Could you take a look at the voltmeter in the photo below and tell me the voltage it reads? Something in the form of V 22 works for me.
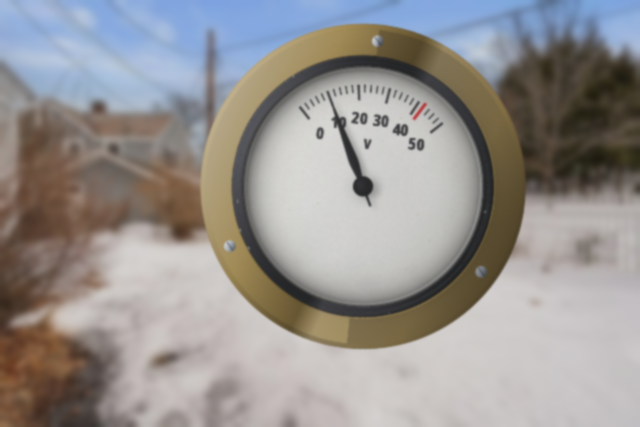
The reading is V 10
